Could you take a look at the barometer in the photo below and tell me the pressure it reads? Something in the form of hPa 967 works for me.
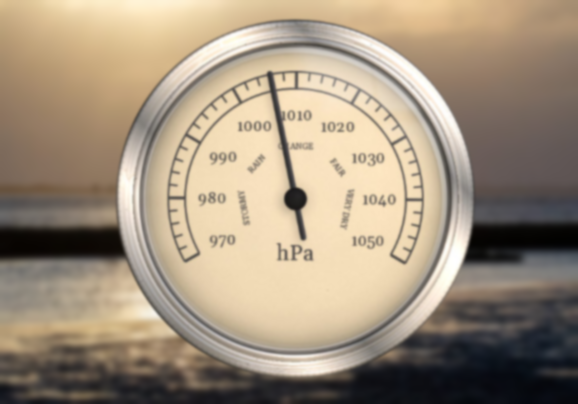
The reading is hPa 1006
